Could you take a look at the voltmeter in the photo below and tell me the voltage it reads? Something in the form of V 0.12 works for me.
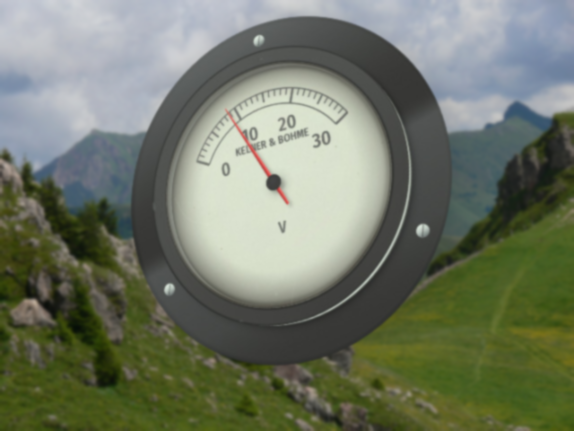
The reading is V 9
